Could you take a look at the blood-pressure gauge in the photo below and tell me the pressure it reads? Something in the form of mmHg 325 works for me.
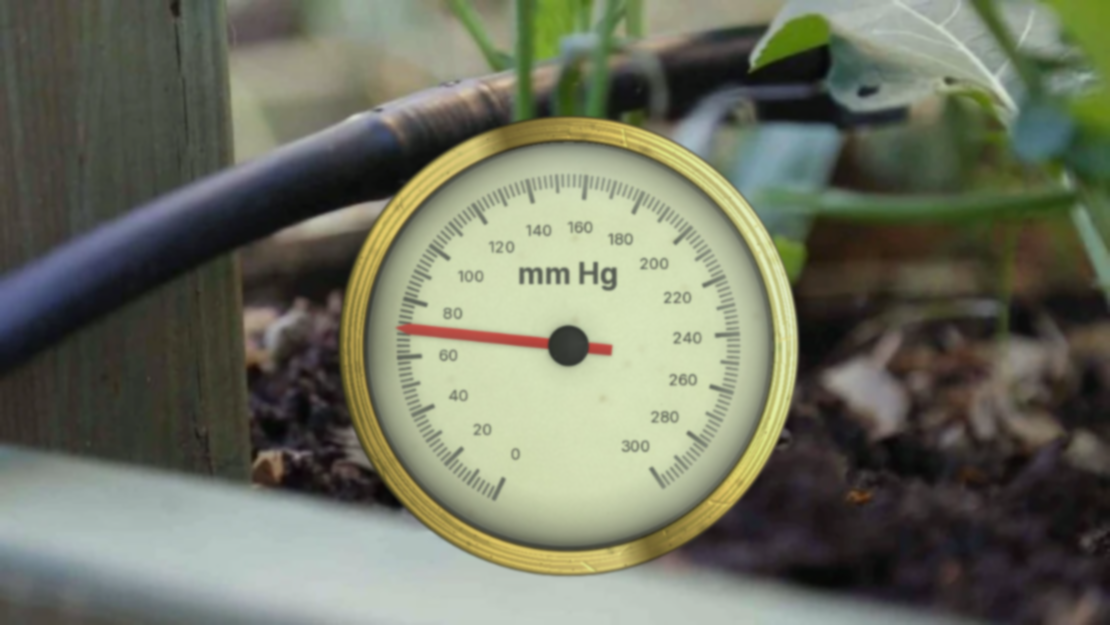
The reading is mmHg 70
